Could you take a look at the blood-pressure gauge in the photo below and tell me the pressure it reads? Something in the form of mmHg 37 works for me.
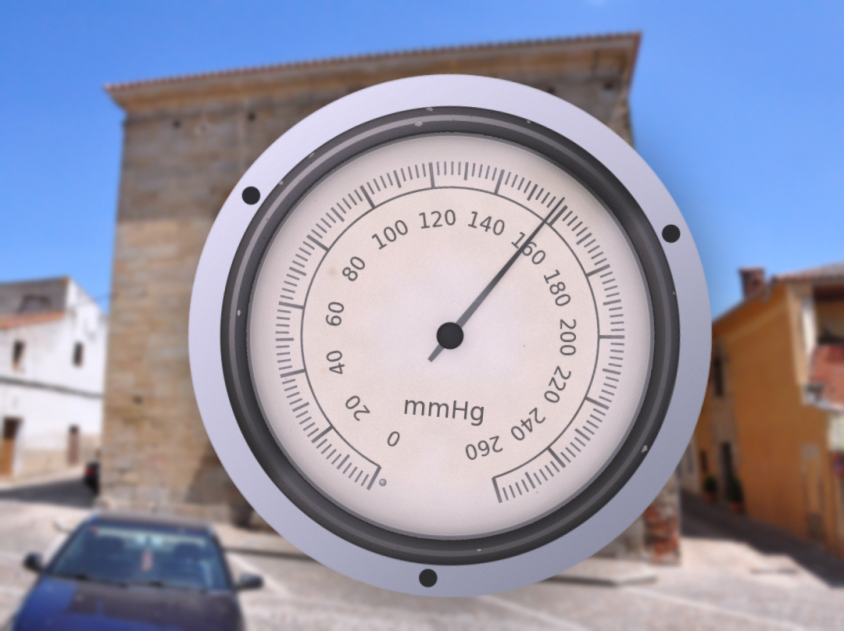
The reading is mmHg 158
